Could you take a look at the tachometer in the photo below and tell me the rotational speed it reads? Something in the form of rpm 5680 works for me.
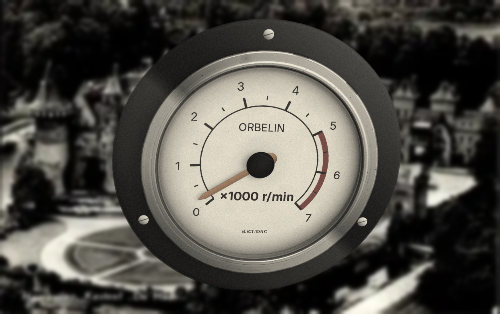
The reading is rpm 250
